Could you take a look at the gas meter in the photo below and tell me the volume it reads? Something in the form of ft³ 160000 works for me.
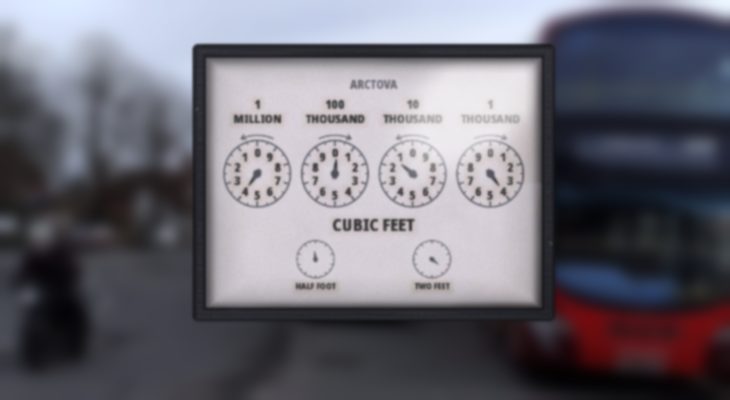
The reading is ft³ 401400
